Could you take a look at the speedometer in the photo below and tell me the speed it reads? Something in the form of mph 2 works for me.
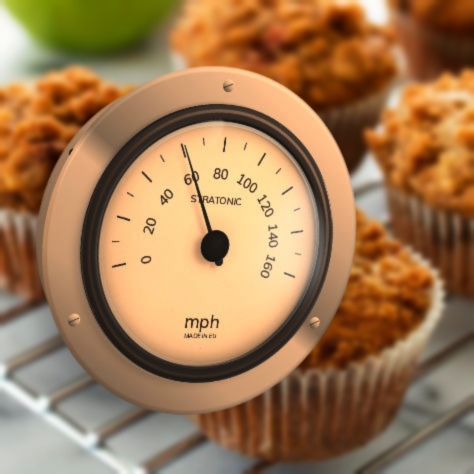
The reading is mph 60
